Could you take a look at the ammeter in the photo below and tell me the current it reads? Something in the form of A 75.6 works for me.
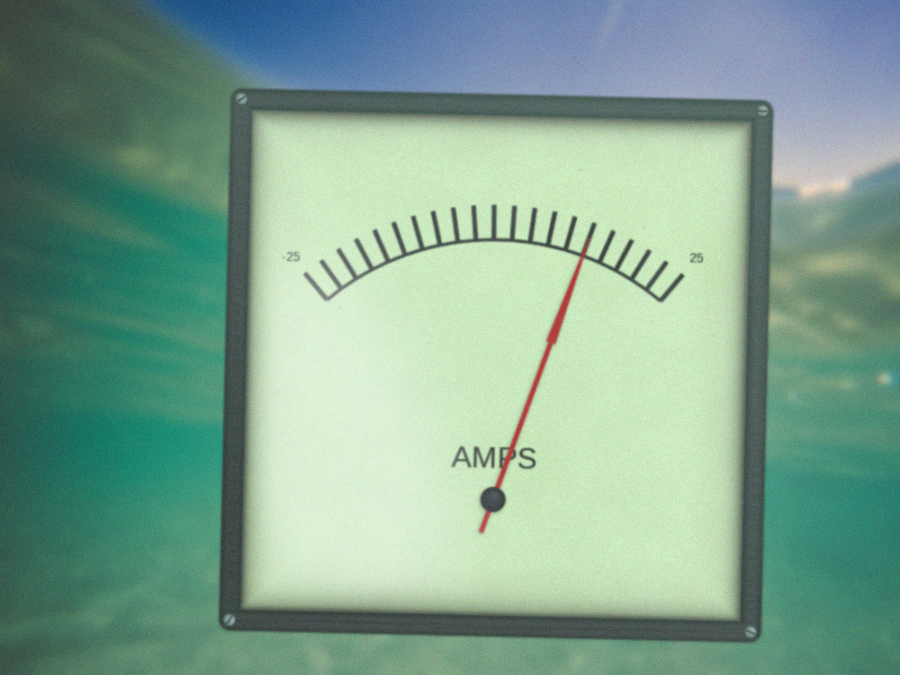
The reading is A 12.5
